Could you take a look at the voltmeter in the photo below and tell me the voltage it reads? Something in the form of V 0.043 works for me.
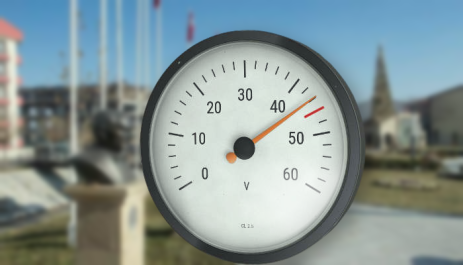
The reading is V 44
